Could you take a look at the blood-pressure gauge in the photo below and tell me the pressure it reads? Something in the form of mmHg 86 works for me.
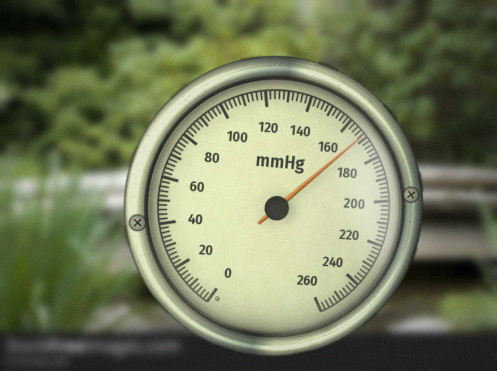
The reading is mmHg 168
